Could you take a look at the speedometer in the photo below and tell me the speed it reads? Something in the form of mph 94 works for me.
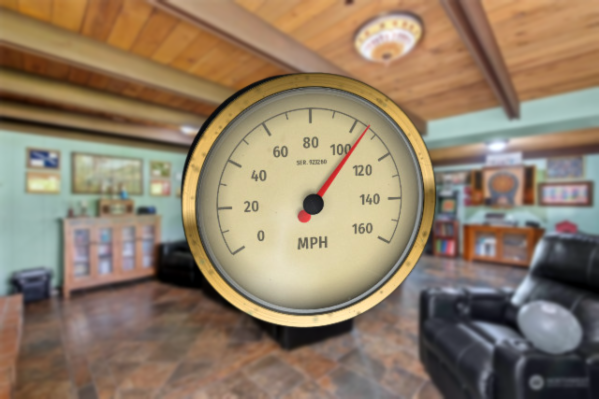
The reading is mph 105
